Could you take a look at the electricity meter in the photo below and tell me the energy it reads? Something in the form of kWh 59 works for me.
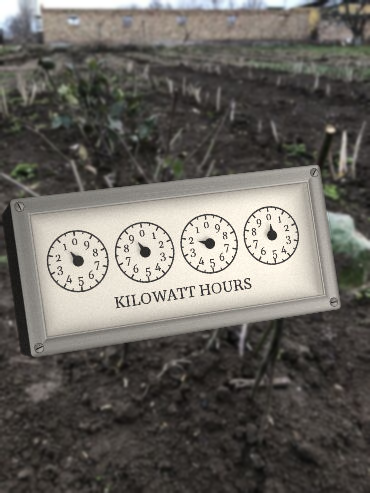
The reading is kWh 920
